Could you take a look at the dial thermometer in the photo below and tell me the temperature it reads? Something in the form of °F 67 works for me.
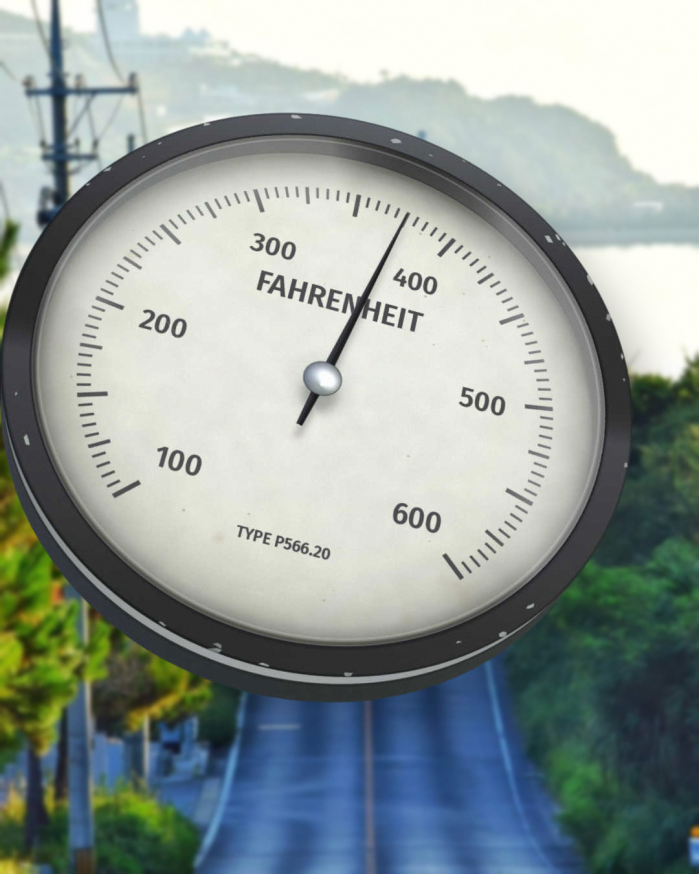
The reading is °F 375
